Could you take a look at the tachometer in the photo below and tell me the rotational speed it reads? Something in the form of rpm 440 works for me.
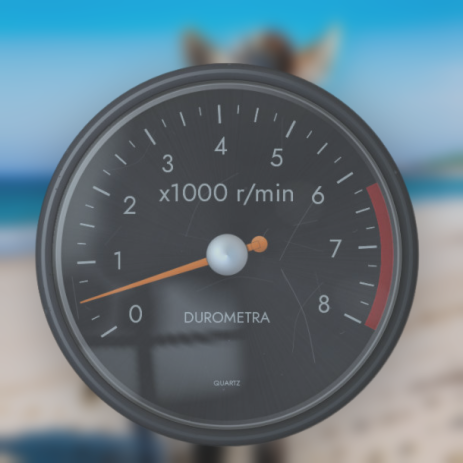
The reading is rpm 500
